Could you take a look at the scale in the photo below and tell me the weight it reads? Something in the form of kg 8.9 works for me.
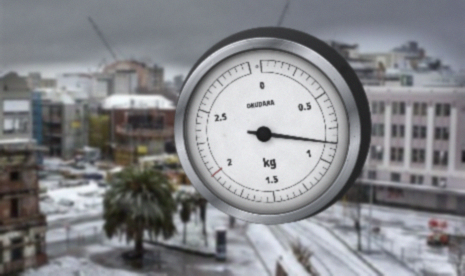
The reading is kg 0.85
